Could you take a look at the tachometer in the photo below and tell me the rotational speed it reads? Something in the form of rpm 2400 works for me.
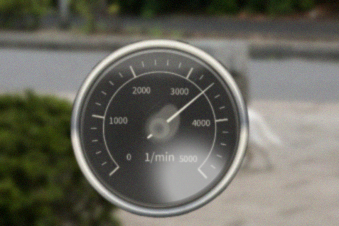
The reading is rpm 3400
